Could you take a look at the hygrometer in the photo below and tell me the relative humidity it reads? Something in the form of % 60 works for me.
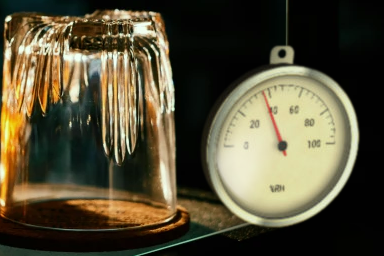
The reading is % 36
